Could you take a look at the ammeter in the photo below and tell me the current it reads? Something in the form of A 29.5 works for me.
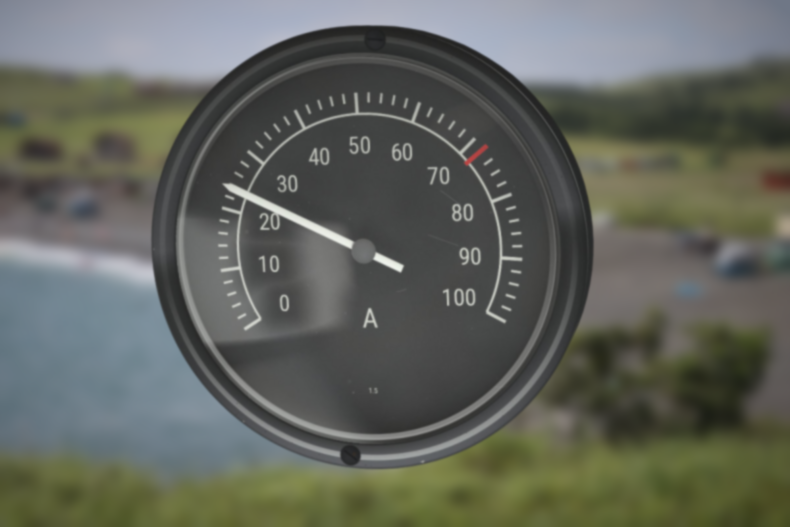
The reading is A 24
